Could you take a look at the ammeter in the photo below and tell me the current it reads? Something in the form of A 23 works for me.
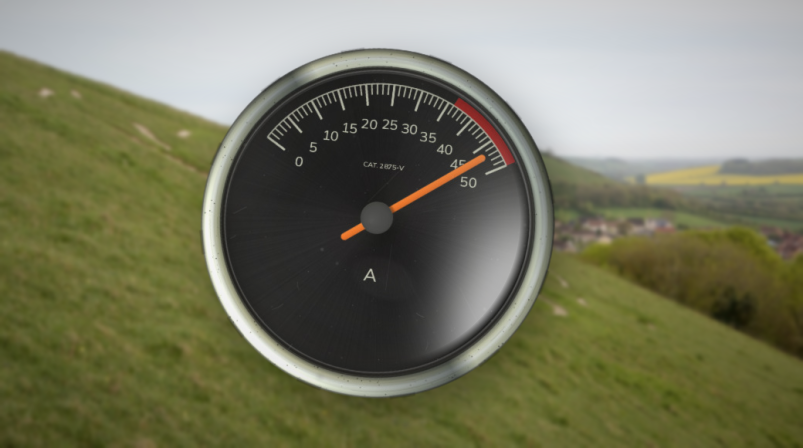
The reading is A 47
